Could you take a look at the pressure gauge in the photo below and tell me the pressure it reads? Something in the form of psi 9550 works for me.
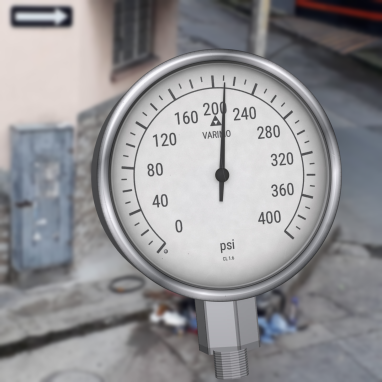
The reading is psi 210
